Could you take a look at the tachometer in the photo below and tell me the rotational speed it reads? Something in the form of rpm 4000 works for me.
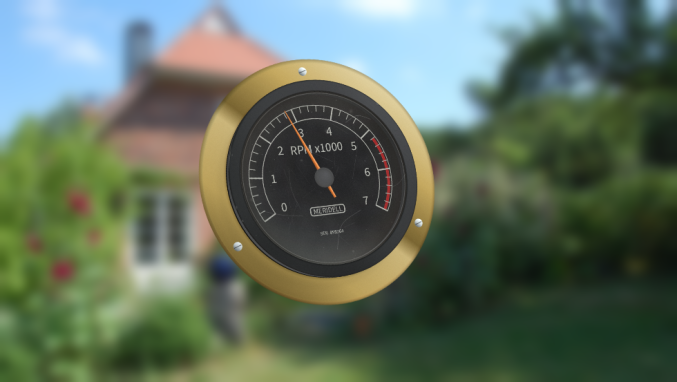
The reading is rpm 2800
